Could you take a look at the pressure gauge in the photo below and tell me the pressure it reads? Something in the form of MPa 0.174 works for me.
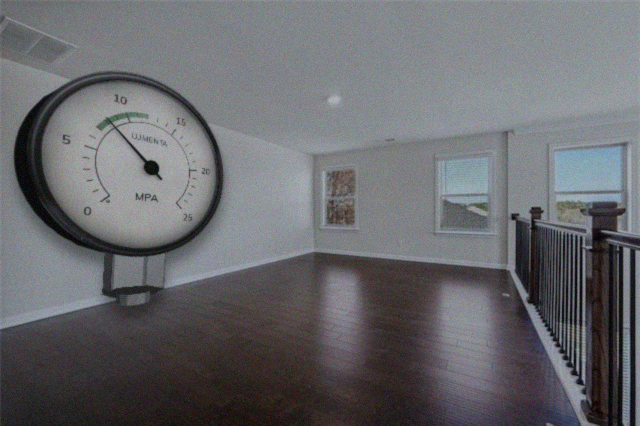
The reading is MPa 8
